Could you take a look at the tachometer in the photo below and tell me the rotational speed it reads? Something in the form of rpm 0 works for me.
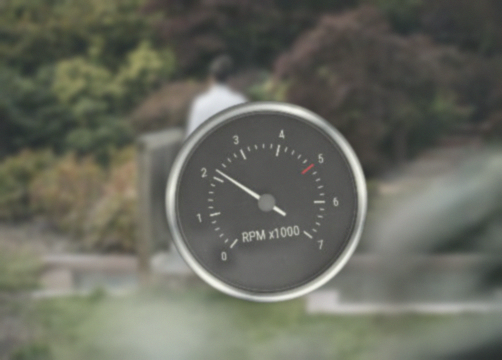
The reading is rpm 2200
